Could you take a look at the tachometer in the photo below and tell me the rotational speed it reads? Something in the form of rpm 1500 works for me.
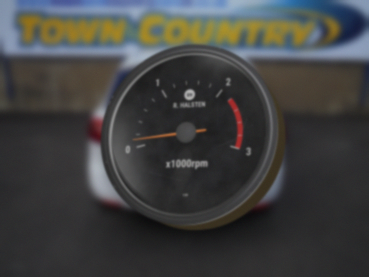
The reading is rpm 100
